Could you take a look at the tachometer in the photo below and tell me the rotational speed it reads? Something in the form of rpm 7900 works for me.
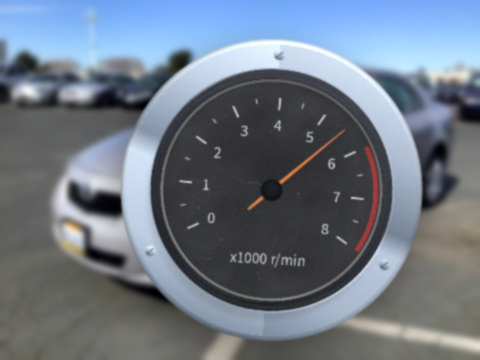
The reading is rpm 5500
